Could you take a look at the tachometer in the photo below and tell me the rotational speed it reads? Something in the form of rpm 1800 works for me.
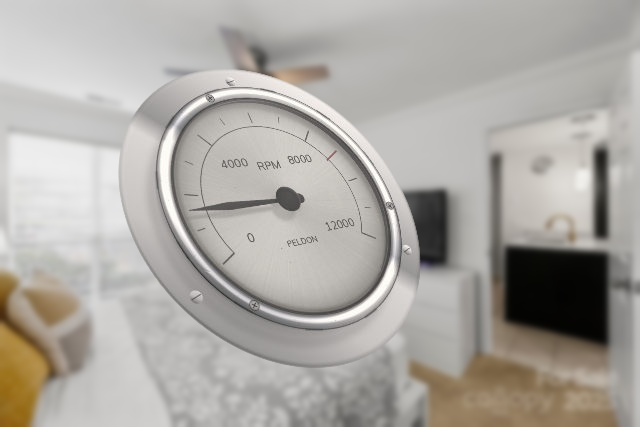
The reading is rpm 1500
